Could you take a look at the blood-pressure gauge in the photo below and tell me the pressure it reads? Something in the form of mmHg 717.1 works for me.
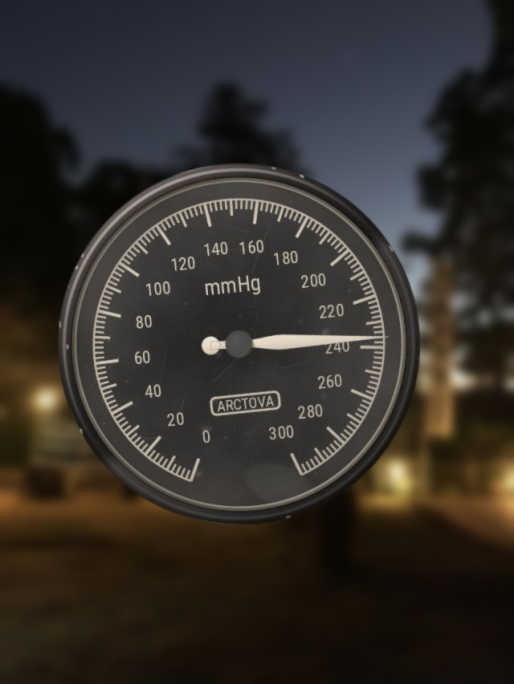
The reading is mmHg 236
